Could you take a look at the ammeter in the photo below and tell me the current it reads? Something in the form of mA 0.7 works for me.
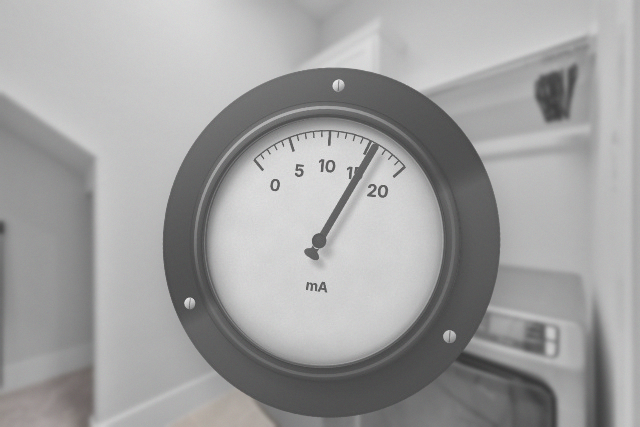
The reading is mA 16
